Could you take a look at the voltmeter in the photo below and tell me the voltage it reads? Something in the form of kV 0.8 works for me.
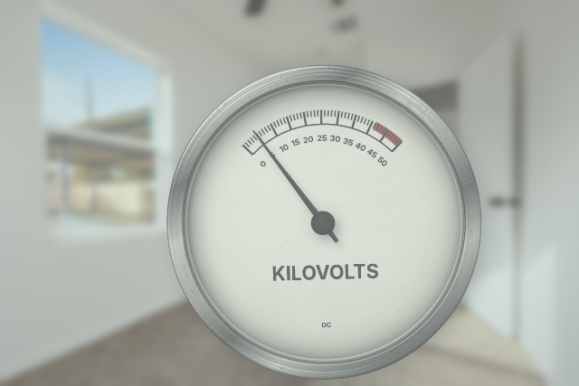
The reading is kV 5
